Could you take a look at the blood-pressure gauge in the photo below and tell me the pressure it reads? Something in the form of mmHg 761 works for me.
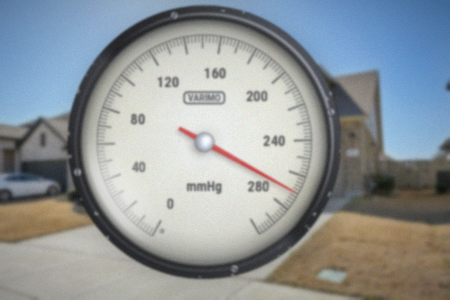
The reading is mmHg 270
